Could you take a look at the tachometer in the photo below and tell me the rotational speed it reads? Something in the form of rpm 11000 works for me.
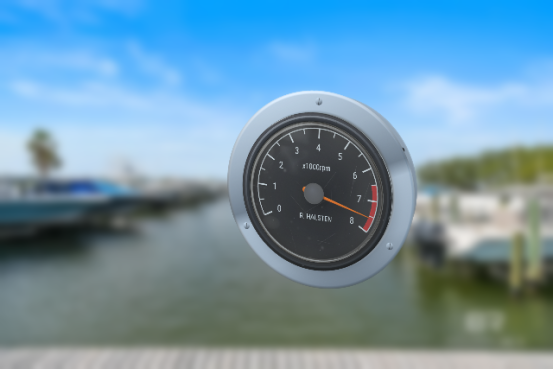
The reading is rpm 7500
